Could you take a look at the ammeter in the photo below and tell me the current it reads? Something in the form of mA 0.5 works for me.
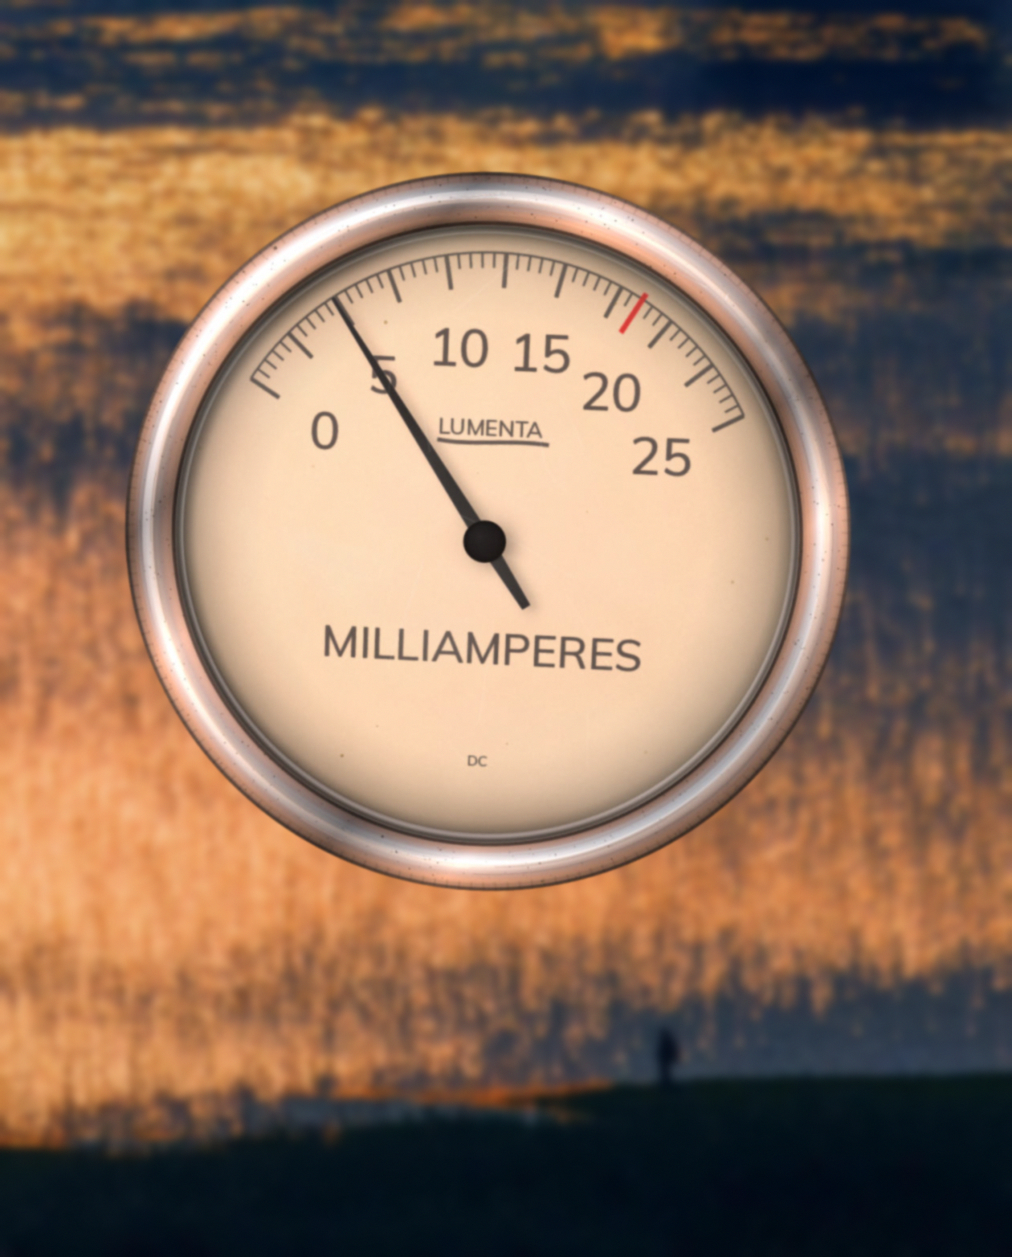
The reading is mA 5
